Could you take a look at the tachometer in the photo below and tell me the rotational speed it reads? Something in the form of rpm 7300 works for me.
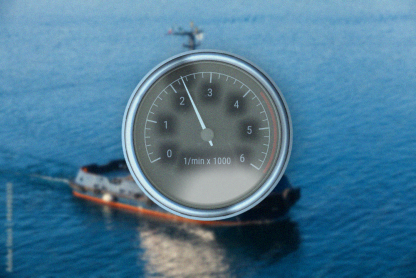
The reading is rpm 2300
